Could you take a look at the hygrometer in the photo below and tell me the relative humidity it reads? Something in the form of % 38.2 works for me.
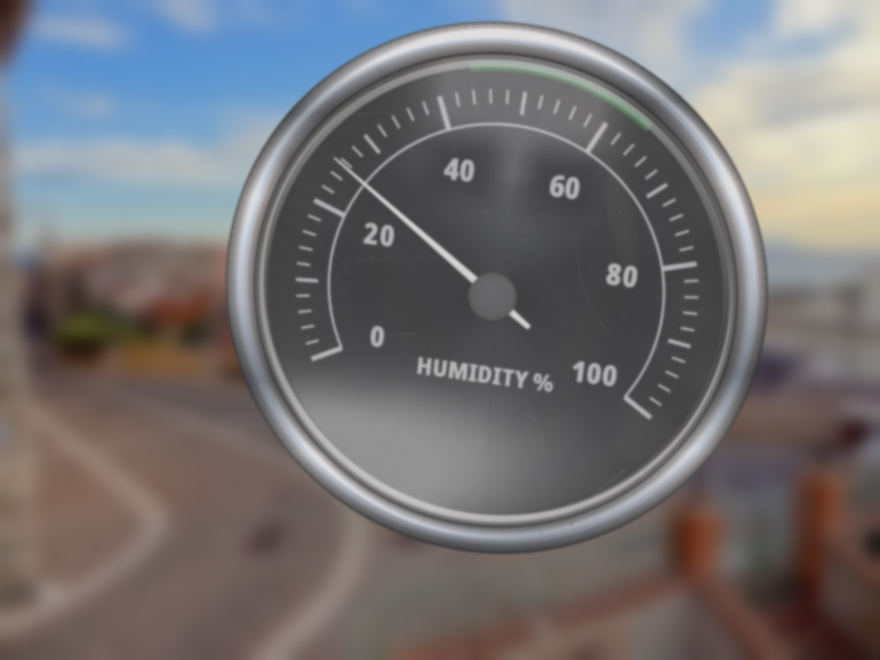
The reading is % 26
